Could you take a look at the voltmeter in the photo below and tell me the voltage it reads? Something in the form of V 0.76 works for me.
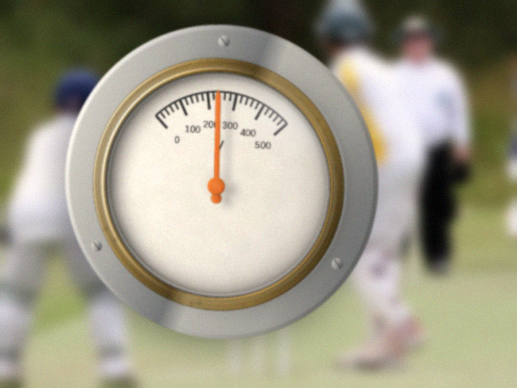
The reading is V 240
